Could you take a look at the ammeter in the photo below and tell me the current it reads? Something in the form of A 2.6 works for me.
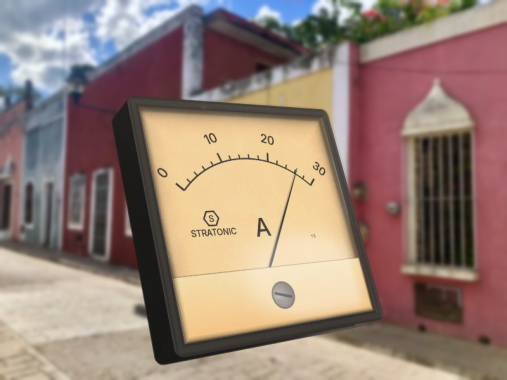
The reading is A 26
